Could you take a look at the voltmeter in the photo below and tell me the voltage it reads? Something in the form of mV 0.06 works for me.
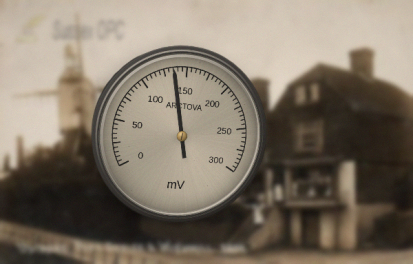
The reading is mV 135
